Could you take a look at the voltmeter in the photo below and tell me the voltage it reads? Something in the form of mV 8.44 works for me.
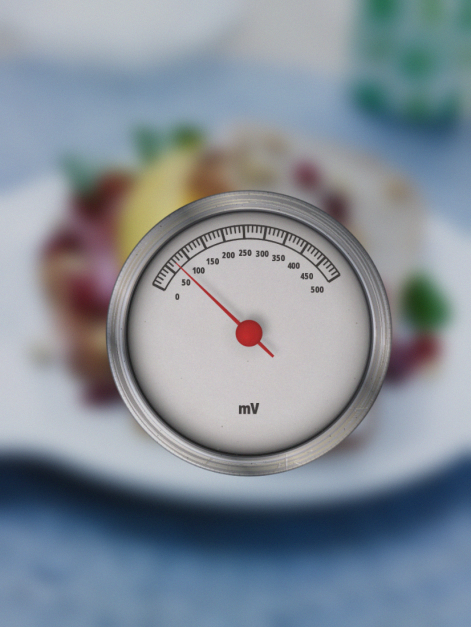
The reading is mV 70
